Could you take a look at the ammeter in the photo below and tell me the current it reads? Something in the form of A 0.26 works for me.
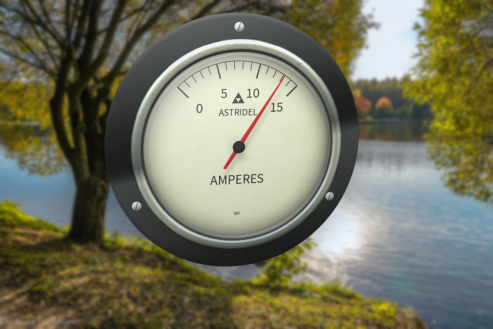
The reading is A 13
